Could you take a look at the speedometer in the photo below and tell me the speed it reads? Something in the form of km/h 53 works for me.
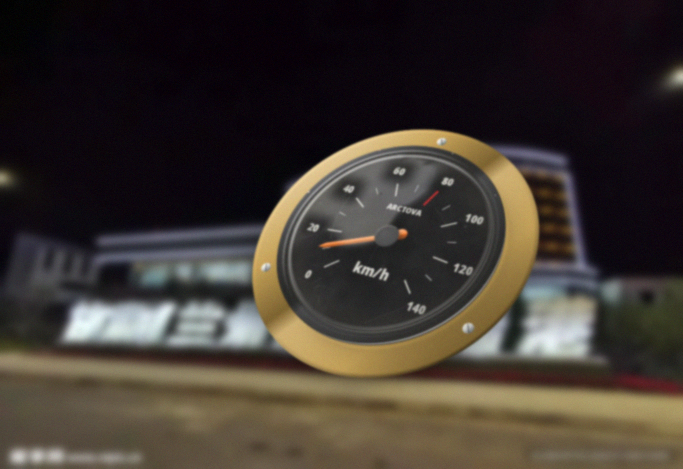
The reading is km/h 10
